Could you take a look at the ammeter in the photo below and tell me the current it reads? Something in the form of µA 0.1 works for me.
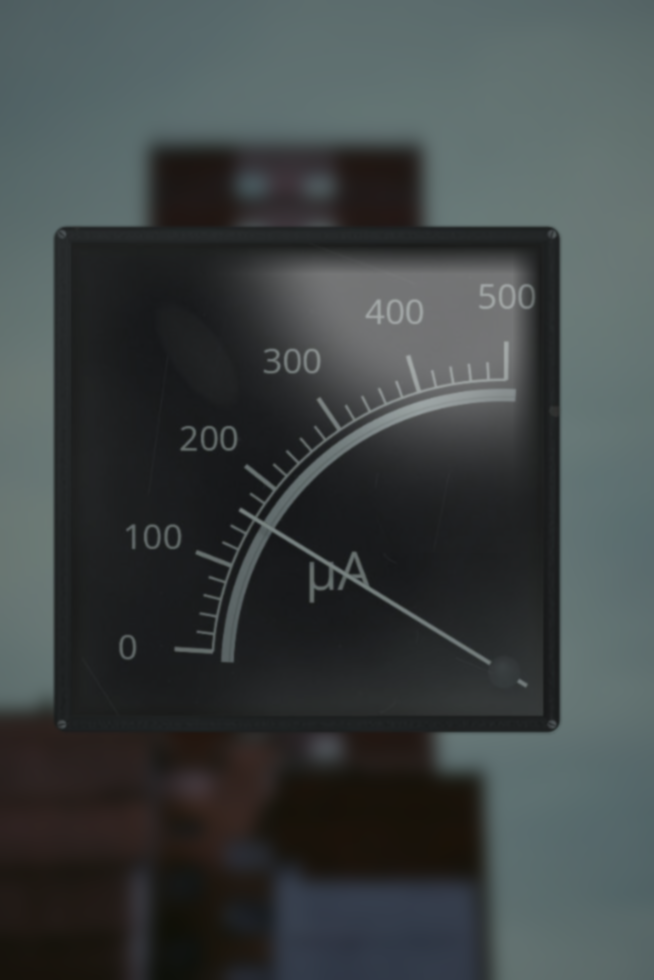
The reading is µA 160
